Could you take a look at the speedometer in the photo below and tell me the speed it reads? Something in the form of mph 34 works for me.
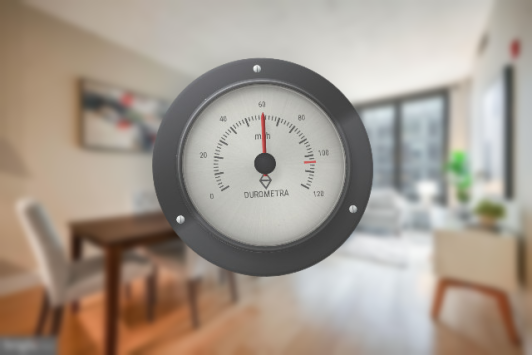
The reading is mph 60
